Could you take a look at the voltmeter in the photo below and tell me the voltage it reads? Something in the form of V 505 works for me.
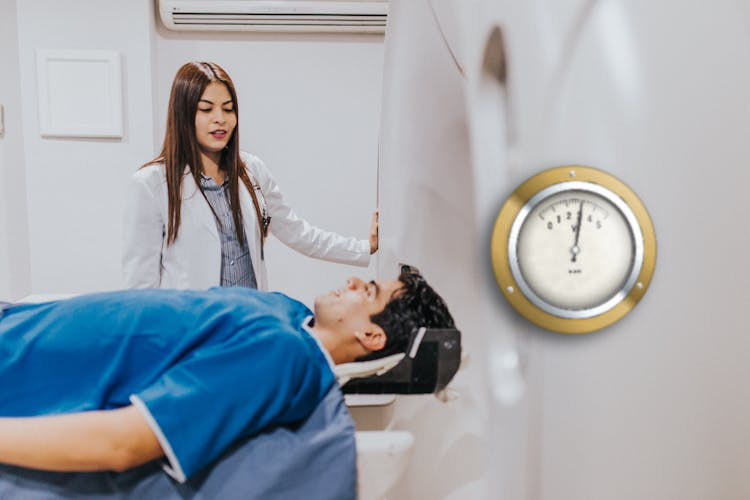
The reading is V 3
